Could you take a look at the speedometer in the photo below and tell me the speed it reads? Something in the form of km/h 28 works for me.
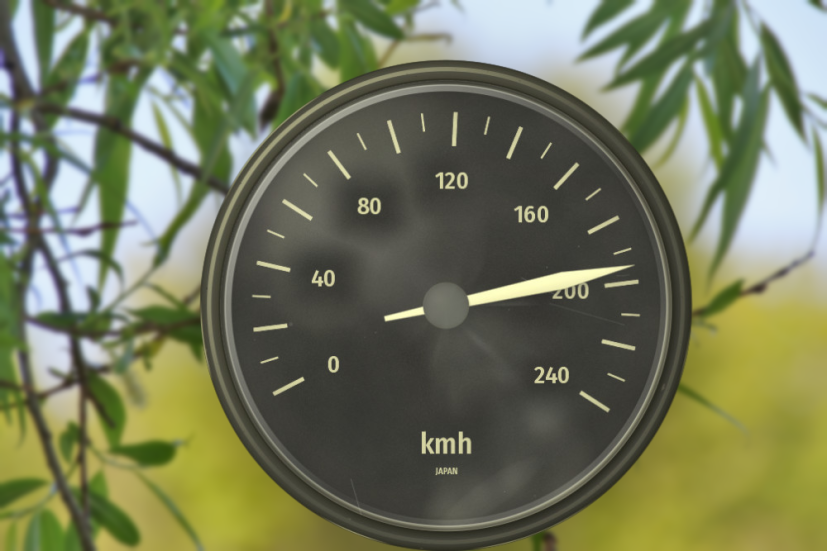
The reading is km/h 195
